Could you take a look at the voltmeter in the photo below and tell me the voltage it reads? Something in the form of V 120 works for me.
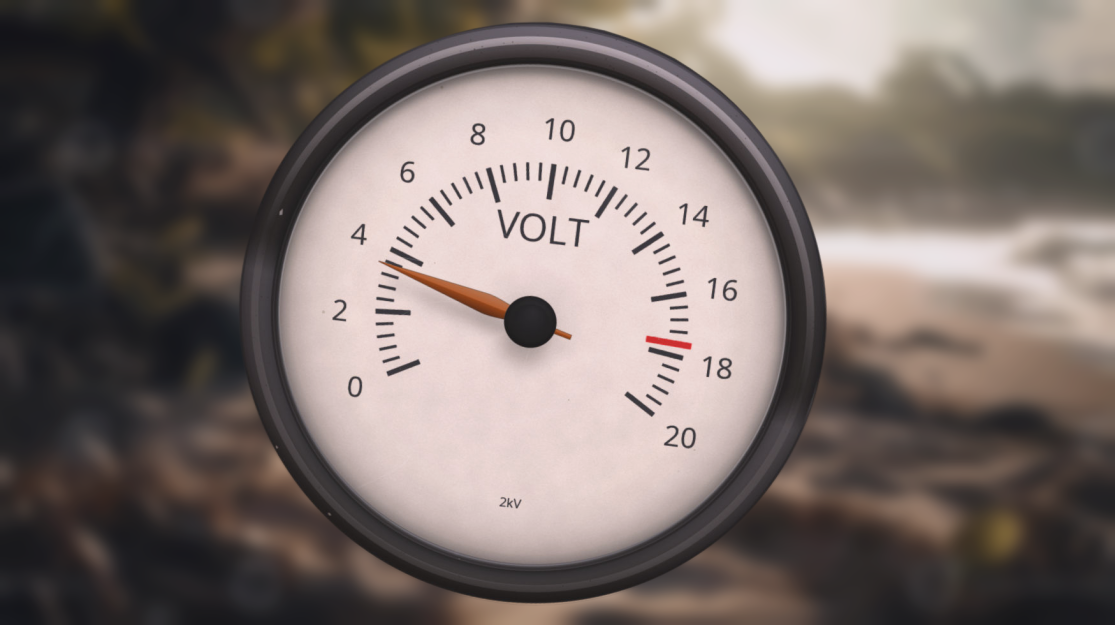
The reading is V 3.6
